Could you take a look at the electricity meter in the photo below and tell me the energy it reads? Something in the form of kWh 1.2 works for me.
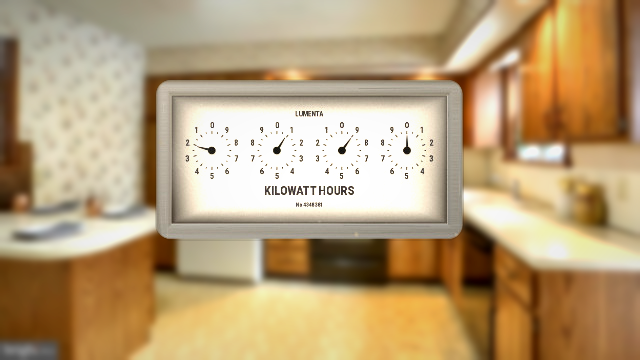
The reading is kWh 2090
